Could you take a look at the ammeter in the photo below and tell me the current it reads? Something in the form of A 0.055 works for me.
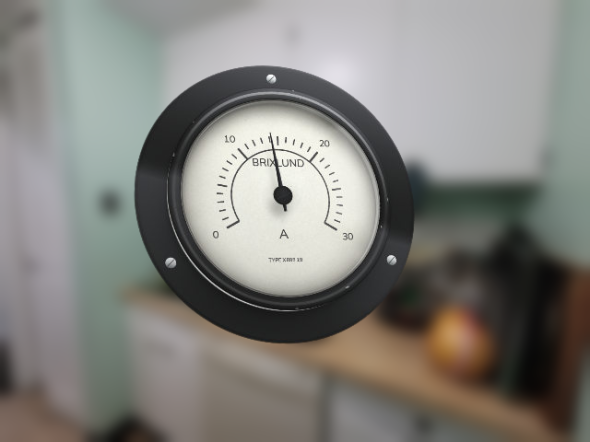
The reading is A 14
